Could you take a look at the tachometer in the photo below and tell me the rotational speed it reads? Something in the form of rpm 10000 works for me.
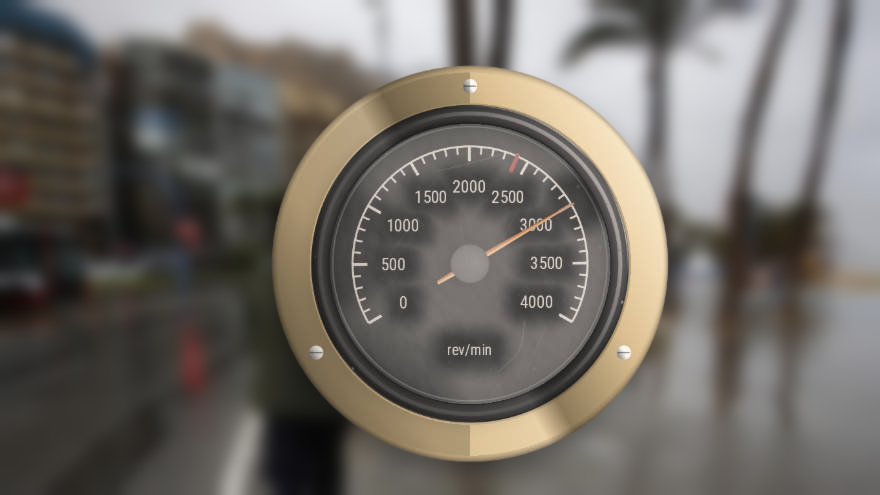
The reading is rpm 3000
